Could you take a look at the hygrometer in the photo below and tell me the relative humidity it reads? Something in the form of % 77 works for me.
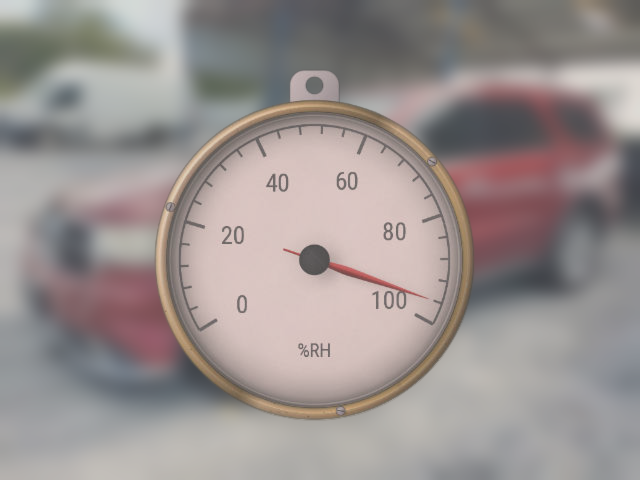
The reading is % 96
